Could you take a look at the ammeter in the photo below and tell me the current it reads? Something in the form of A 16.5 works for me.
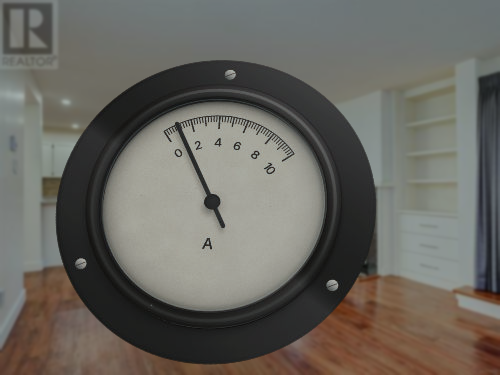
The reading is A 1
